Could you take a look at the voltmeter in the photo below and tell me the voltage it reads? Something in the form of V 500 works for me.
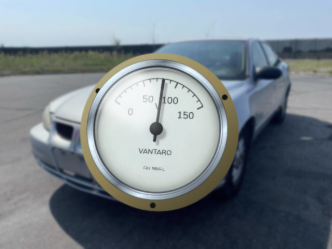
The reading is V 80
